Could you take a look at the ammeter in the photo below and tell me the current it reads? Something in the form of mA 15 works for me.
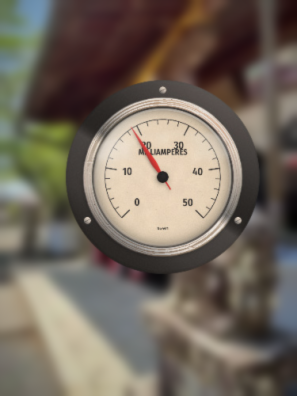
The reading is mA 19
